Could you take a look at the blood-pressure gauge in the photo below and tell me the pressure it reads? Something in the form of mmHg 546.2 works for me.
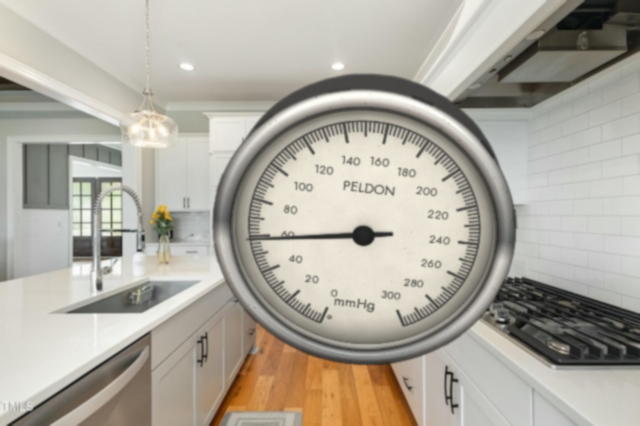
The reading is mmHg 60
